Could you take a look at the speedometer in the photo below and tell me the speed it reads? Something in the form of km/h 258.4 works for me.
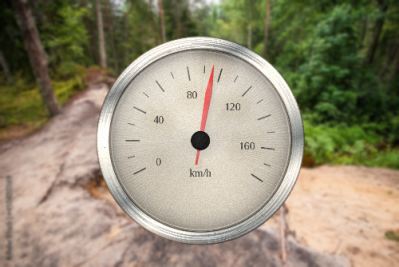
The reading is km/h 95
